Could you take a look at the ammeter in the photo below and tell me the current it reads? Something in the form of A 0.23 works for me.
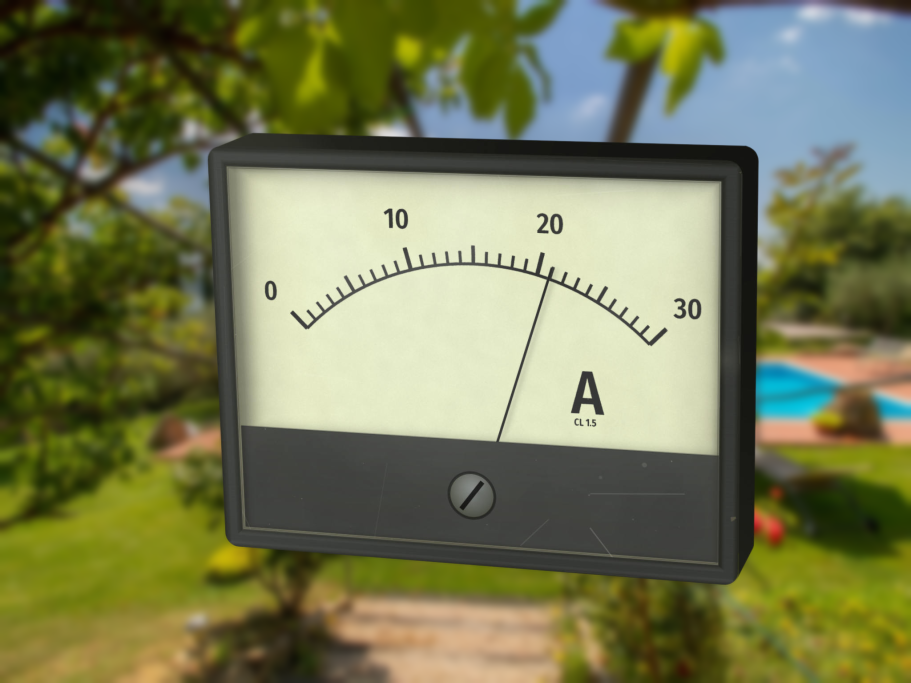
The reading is A 21
